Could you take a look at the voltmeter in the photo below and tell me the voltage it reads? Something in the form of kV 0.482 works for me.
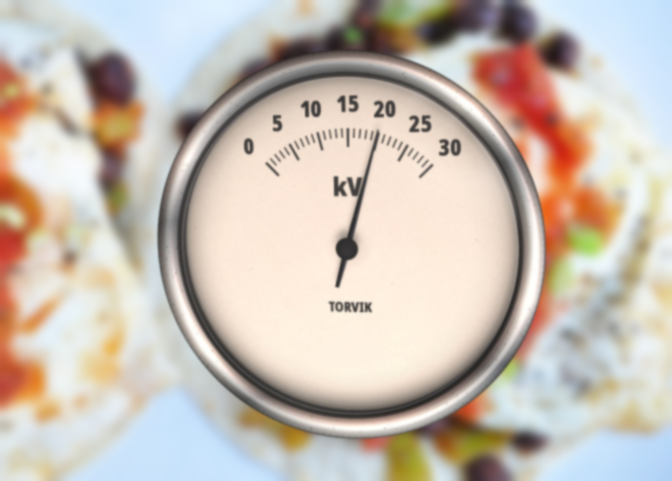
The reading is kV 20
